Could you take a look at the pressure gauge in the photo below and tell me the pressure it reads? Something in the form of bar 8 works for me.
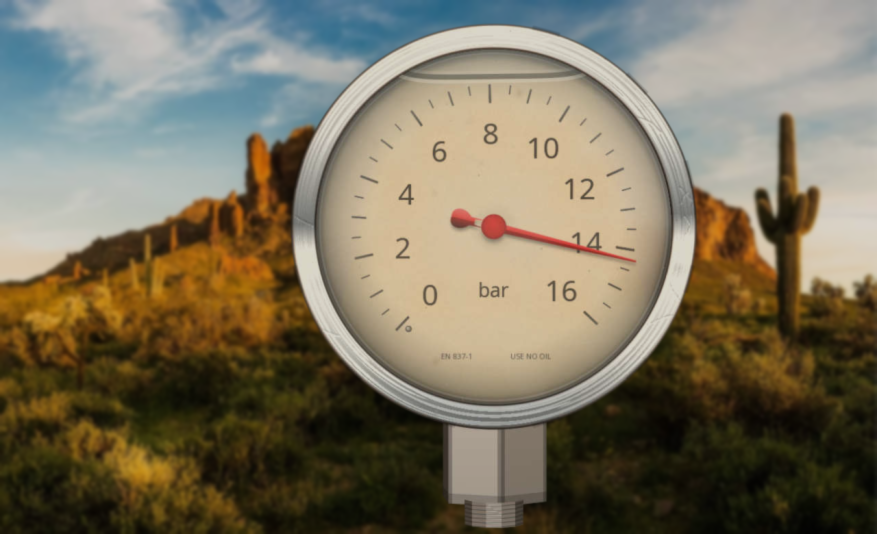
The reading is bar 14.25
